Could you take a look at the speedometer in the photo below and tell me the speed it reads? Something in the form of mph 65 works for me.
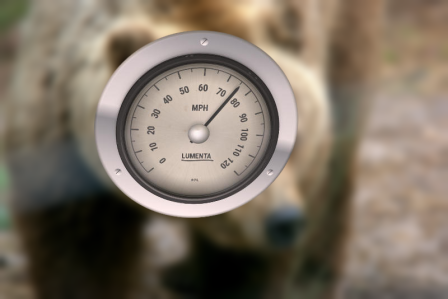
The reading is mph 75
